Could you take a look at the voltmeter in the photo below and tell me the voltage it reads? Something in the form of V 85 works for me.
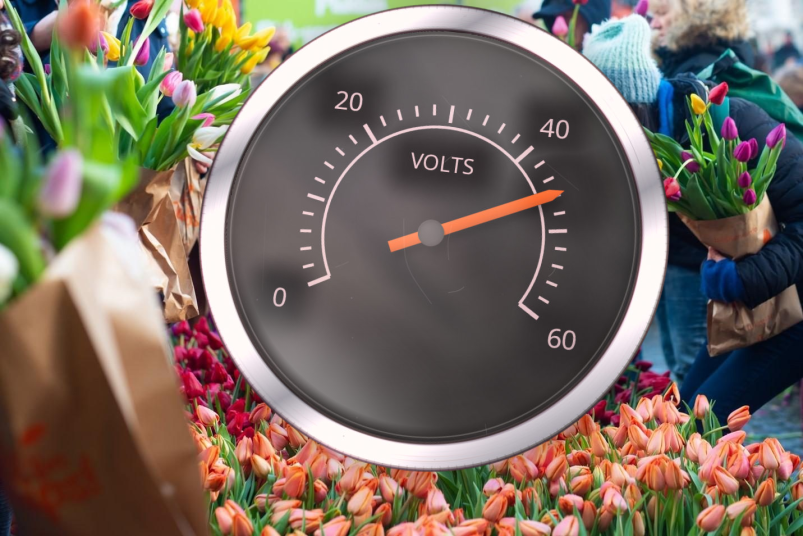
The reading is V 46
